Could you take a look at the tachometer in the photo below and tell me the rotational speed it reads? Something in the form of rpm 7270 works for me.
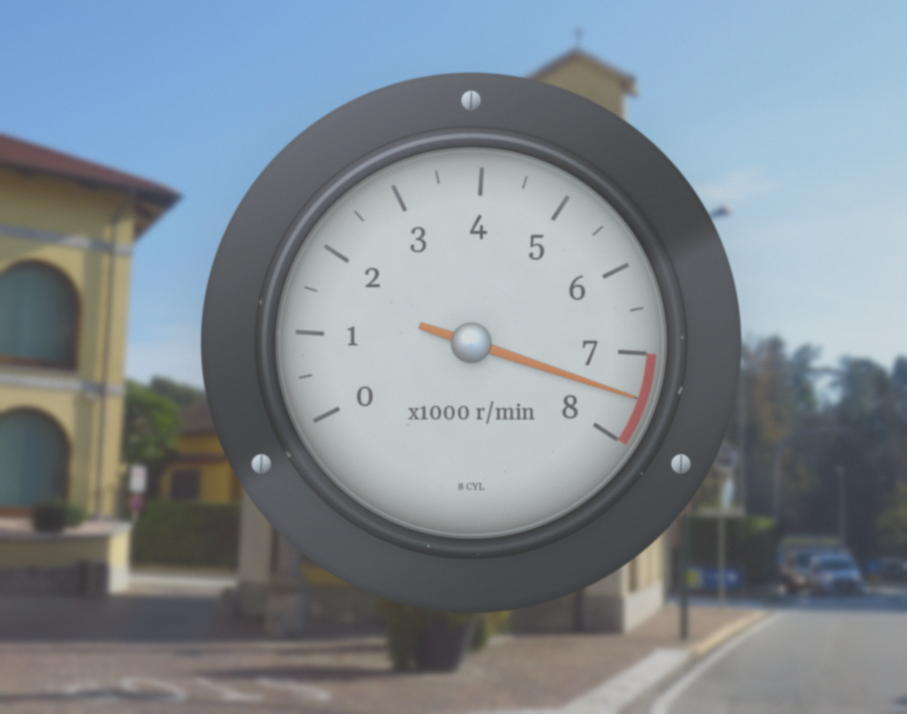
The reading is rpm 7500
